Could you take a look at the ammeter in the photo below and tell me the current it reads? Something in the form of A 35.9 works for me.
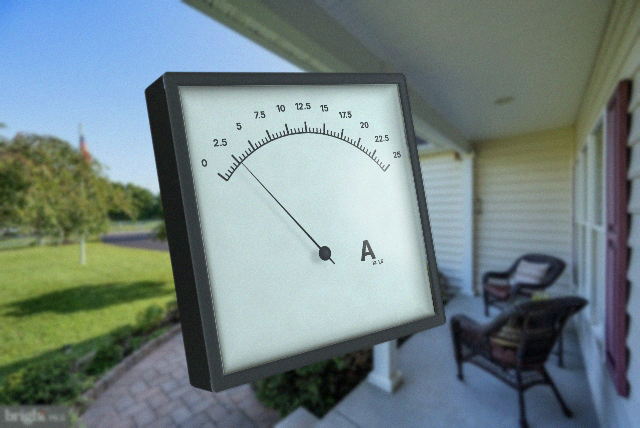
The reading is A 2.5
